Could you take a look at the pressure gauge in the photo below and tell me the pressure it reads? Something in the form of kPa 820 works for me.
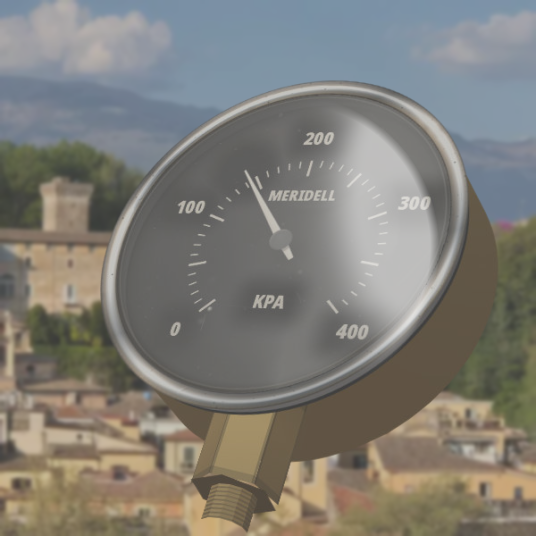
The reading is kPa 145
